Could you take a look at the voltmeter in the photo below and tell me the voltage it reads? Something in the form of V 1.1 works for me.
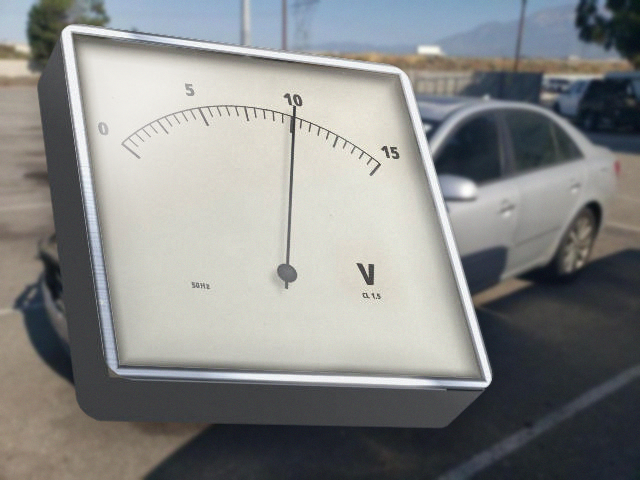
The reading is V 10
